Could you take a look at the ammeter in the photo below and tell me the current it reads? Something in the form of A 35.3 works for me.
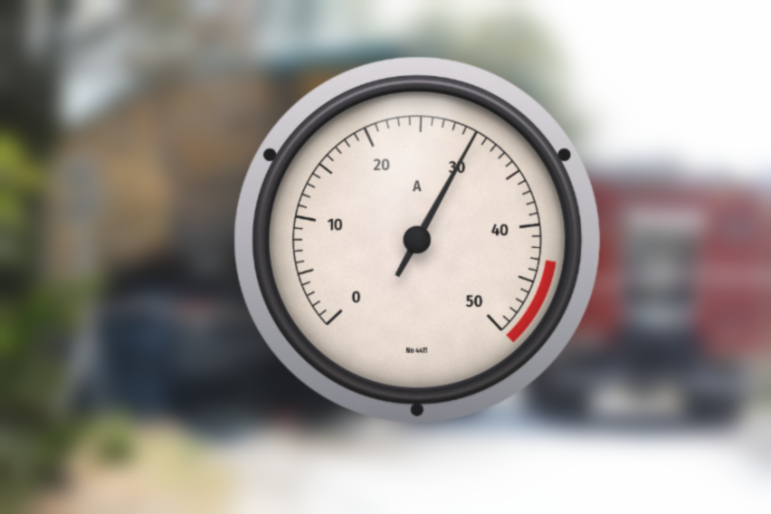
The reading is A 30
